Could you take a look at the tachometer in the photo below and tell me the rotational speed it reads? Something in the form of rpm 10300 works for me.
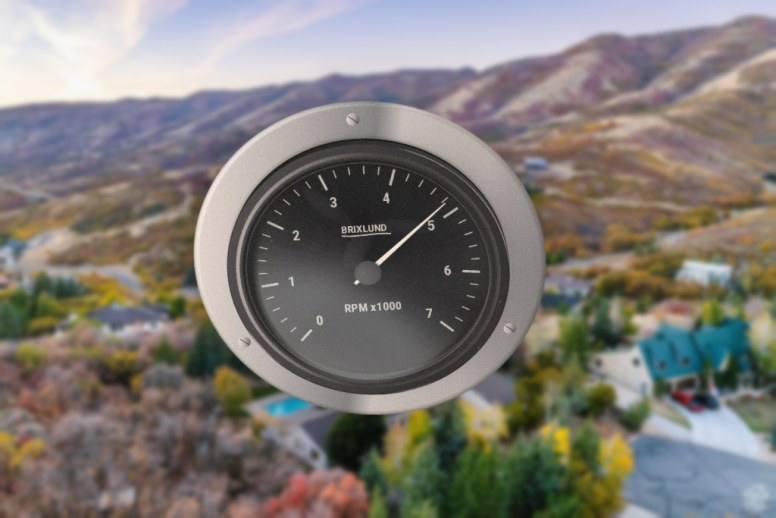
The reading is rpm 4800
